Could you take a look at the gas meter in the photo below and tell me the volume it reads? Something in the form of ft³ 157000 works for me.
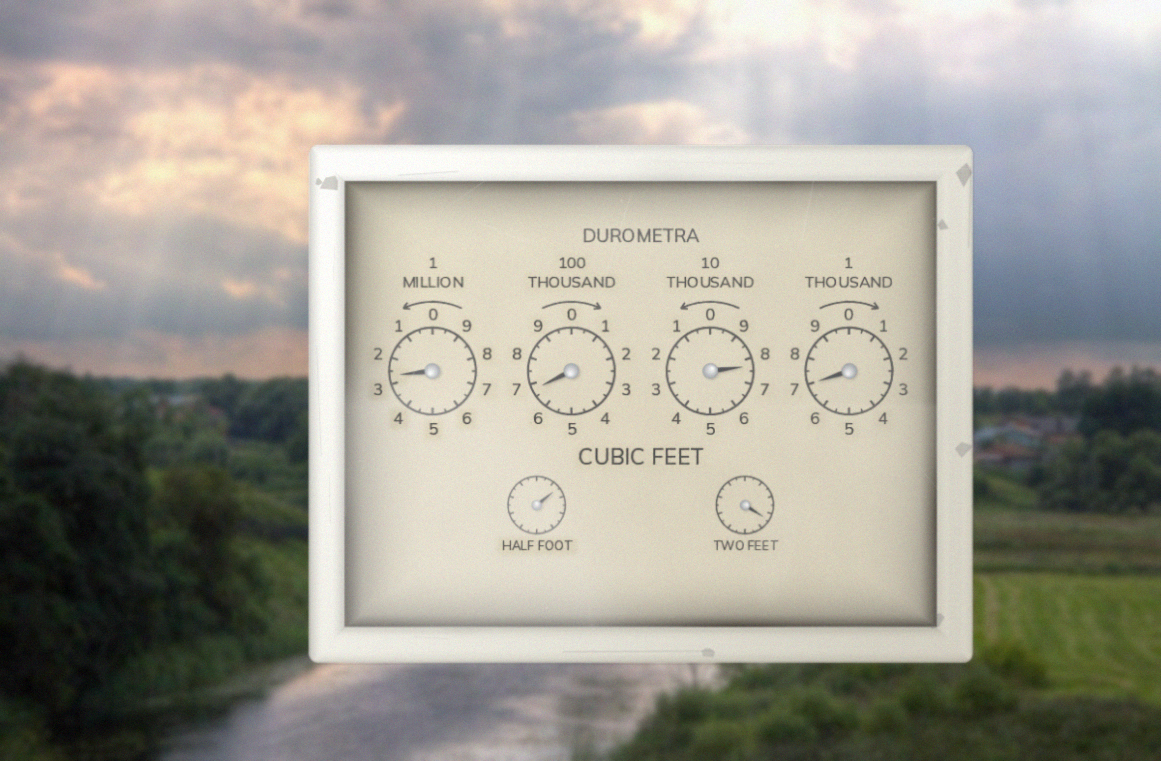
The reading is ft³ 267700
